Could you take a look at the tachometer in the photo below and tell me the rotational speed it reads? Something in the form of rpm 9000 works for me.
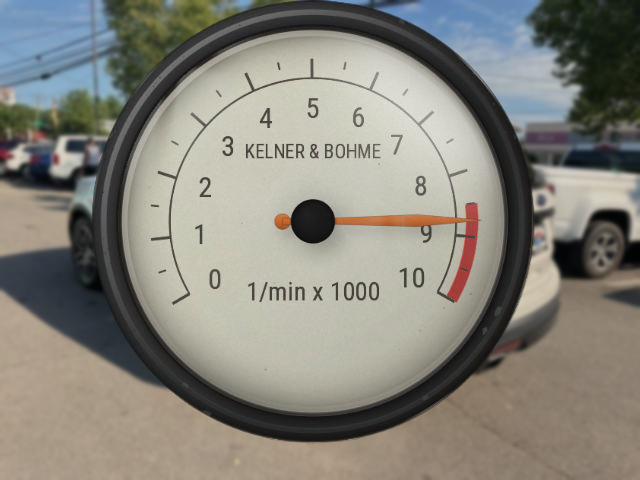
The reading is rpm 8750
